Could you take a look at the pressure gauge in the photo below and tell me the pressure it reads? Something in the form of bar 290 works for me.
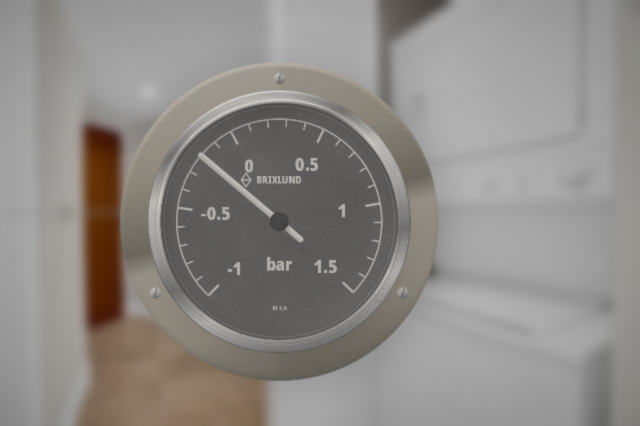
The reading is bar -0.2
